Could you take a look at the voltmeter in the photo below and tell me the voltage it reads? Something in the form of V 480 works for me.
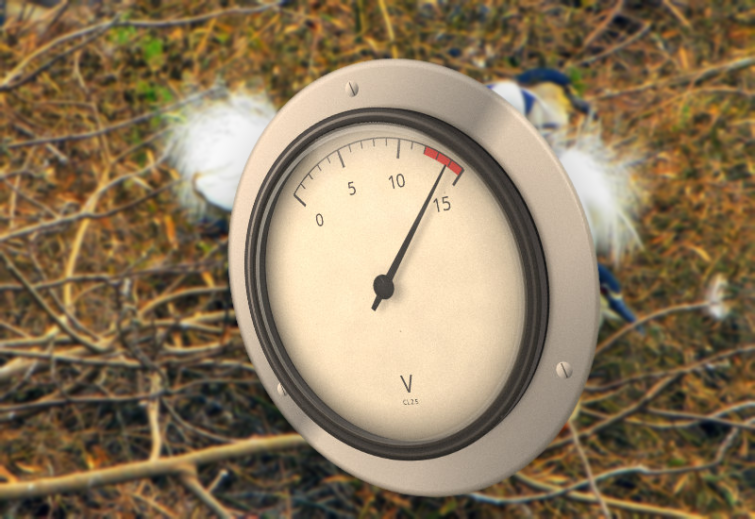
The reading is V 14
